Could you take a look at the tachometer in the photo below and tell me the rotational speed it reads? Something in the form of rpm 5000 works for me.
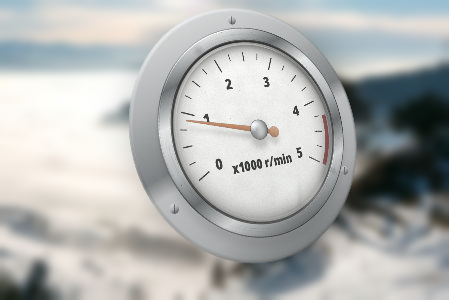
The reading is rpm 875
